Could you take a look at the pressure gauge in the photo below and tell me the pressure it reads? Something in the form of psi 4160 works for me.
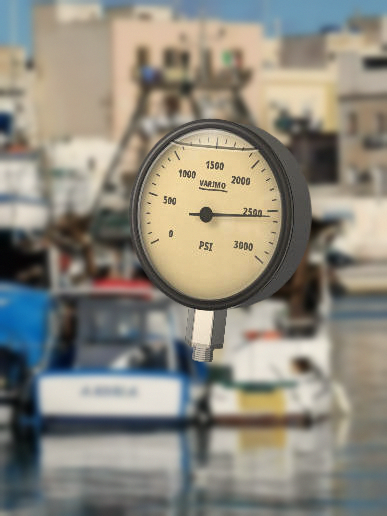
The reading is psi 2550
